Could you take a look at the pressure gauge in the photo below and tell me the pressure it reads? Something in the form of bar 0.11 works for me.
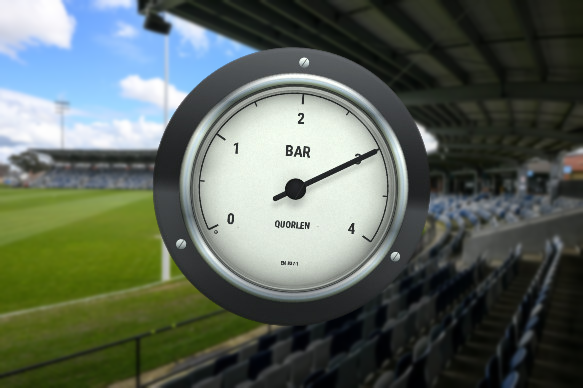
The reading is bar 3
